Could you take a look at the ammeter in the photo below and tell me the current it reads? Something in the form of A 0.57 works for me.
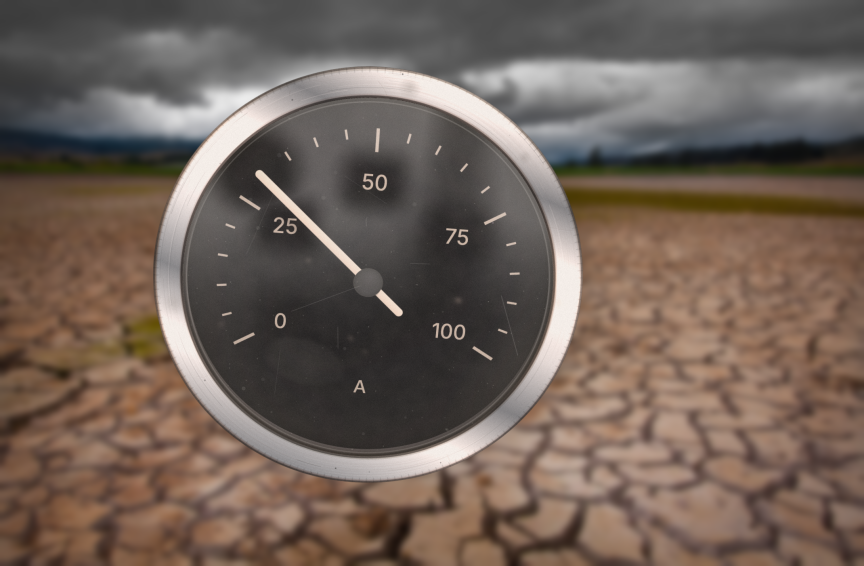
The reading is A 30
